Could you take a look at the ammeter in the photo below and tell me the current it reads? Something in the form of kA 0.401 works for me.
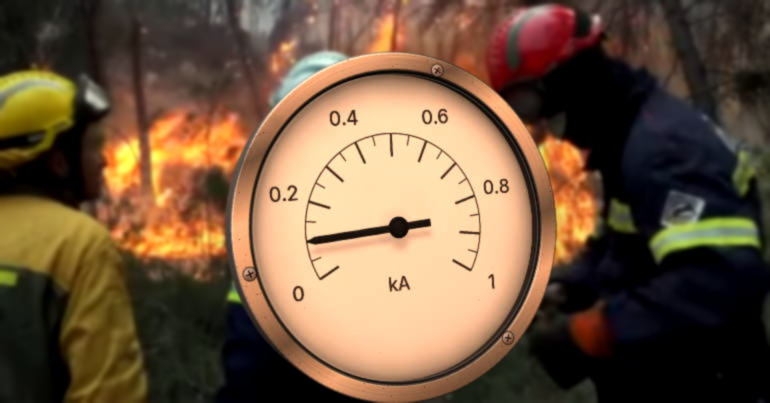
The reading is kA 0.1
